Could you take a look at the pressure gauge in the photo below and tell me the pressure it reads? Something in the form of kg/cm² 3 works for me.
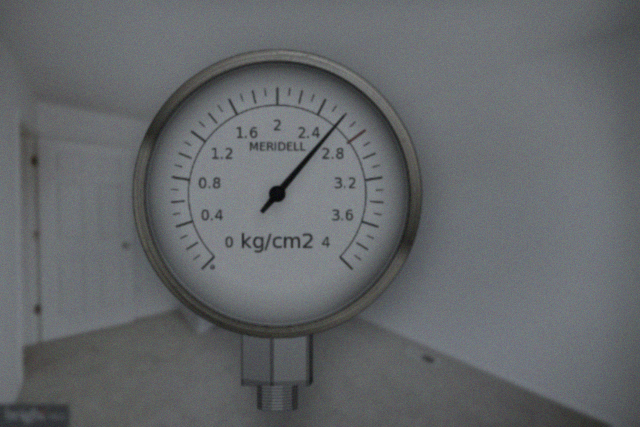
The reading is kg/cm² 2.6
